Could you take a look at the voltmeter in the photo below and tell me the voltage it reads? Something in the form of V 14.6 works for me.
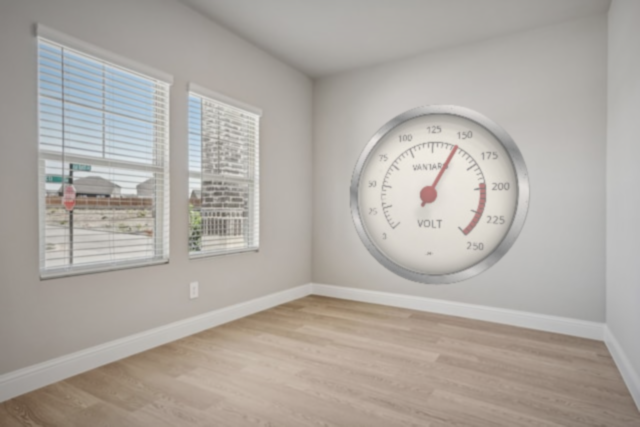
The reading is V 150
